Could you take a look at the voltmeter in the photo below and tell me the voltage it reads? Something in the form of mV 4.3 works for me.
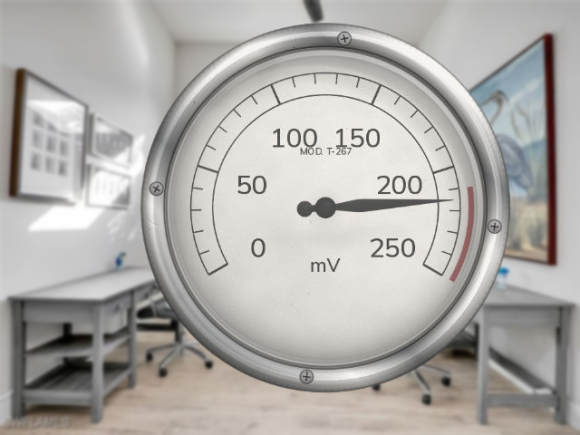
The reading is mV 215
